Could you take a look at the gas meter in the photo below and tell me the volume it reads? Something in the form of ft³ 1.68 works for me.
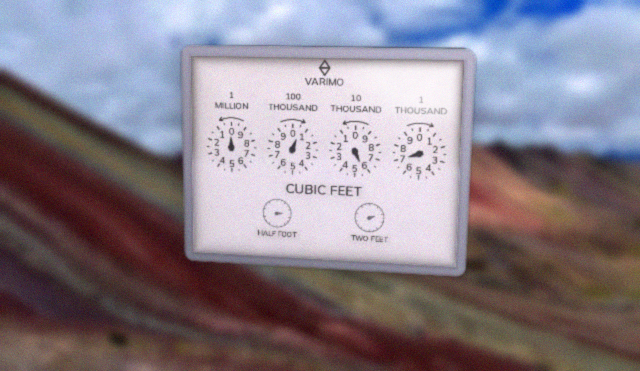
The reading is ft³ 5700
